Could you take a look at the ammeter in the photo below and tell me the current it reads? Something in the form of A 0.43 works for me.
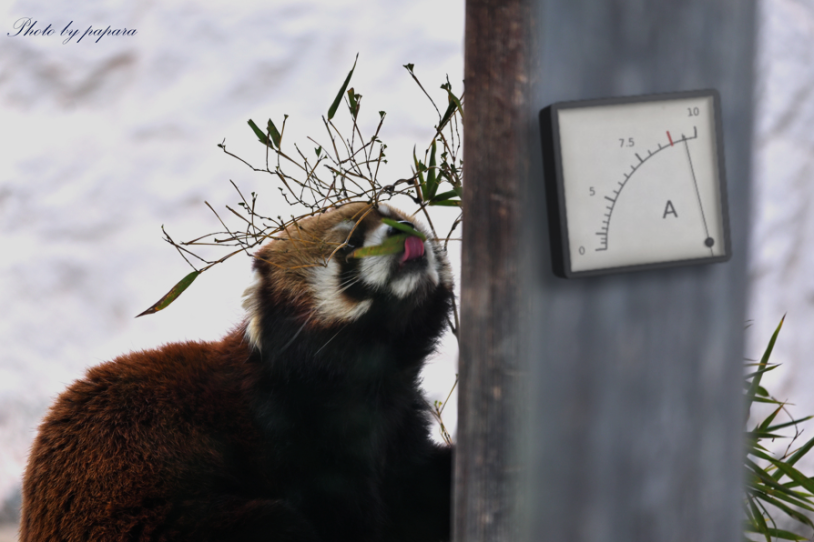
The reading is A 9.5
